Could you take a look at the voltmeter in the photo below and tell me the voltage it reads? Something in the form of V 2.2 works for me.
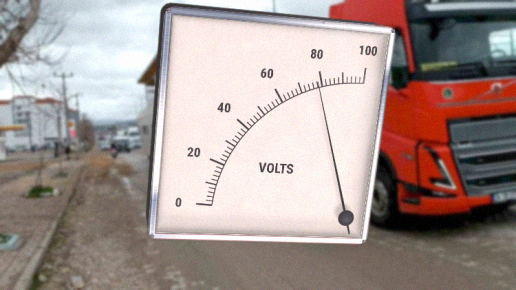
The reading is V 78
